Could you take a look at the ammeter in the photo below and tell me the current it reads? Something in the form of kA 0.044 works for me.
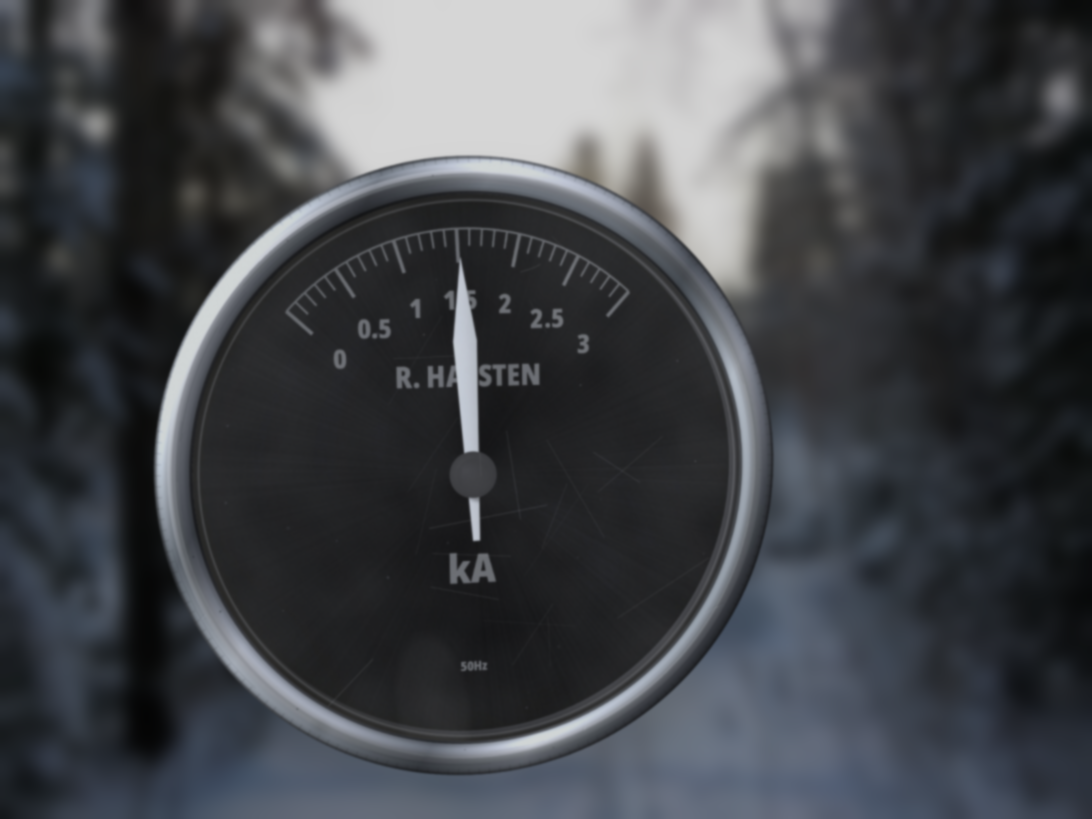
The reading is kA 1.5
